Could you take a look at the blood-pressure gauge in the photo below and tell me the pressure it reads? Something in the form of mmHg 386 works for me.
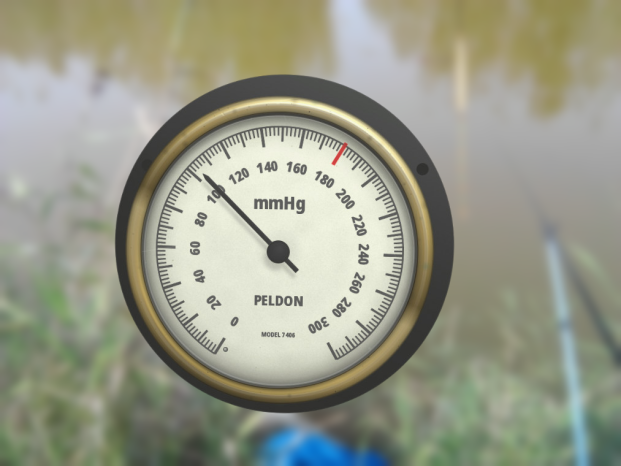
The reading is mmHg 104
